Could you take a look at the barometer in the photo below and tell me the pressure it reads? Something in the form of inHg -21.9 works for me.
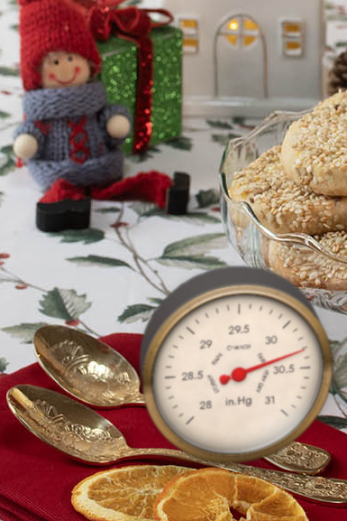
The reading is inHg 30.3
